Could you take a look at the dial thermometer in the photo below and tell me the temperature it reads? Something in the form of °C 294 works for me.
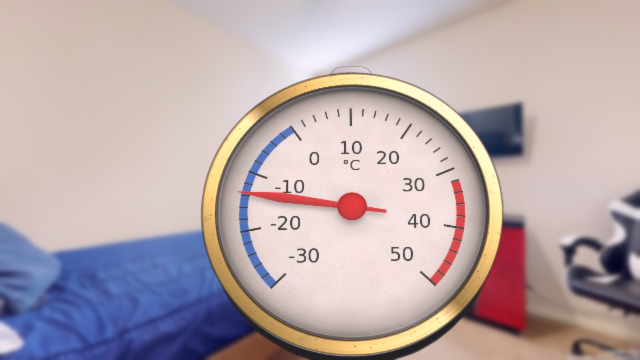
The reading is °C -14
